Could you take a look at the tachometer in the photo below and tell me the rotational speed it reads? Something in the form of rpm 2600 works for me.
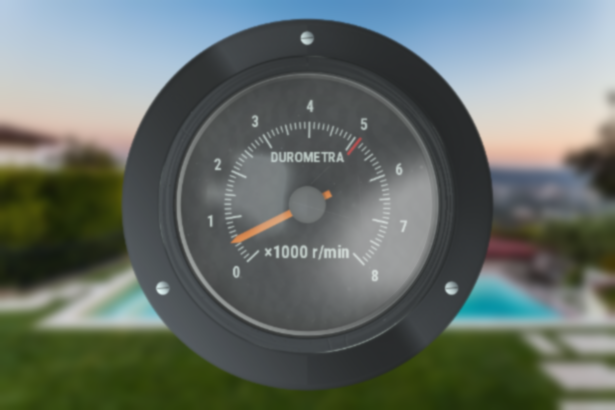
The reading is rpm 500
